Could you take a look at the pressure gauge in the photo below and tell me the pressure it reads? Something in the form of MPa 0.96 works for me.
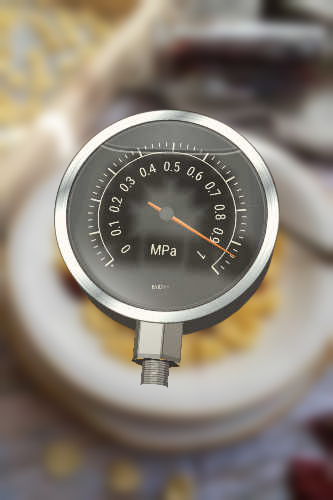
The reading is MPa 0.94
